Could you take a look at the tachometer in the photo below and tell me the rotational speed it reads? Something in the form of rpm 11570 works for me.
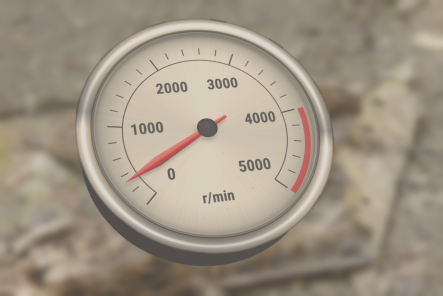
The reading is rpm 300
